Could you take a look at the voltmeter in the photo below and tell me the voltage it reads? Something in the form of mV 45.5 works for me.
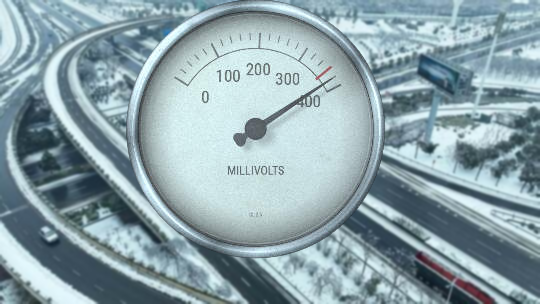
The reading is mV 380
